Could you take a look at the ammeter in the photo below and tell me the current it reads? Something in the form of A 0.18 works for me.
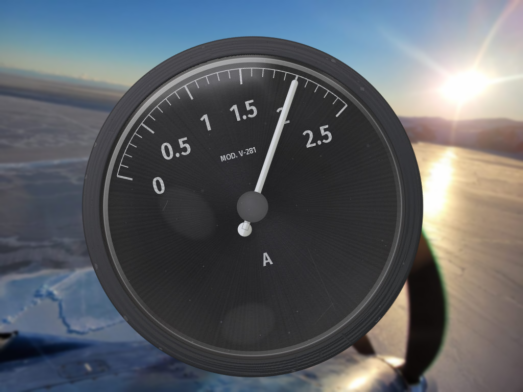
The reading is A 2
